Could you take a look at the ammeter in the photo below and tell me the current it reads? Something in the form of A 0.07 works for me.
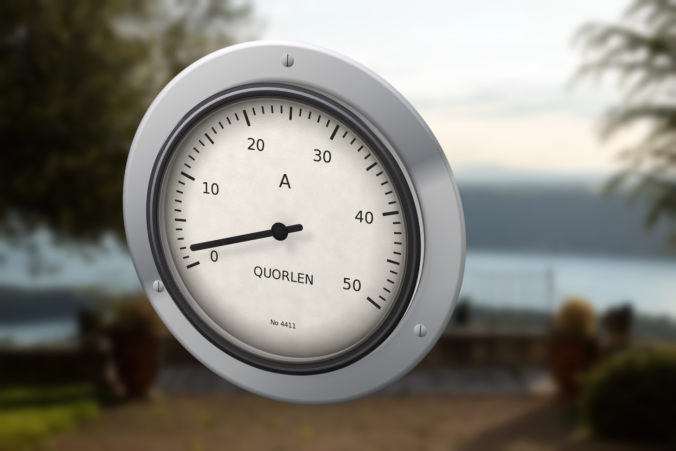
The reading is A 2
